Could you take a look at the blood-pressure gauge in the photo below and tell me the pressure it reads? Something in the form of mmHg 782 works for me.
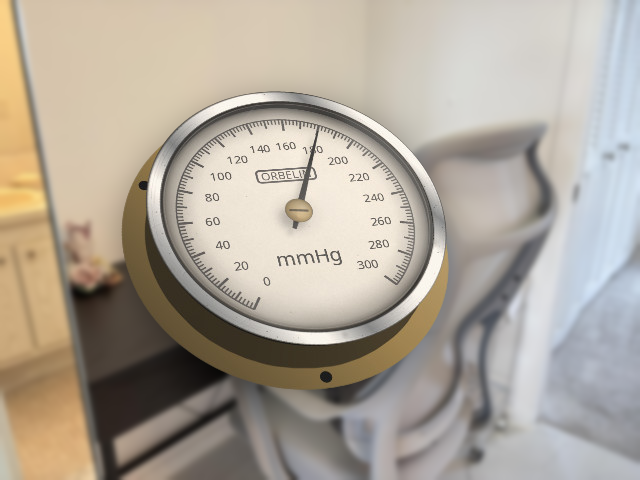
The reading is mmHg 180
